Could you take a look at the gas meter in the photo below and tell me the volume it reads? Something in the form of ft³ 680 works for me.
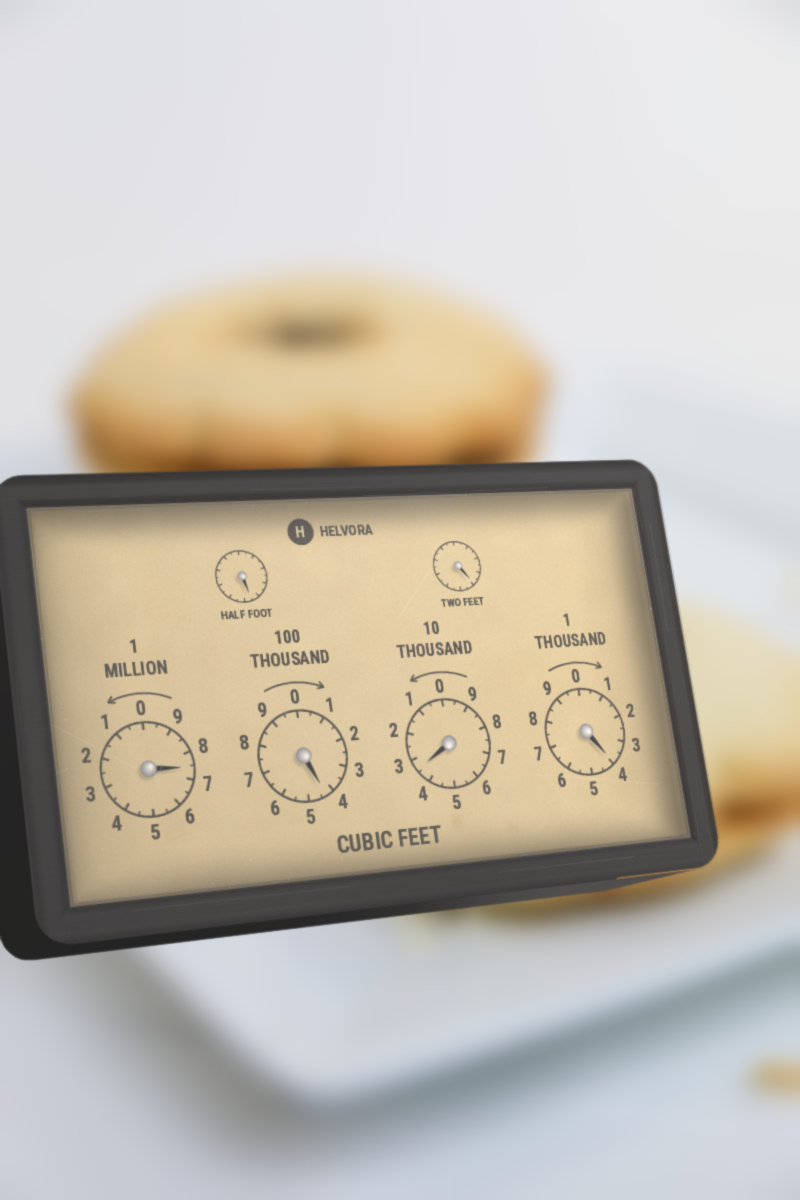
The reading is ft³ 743400
